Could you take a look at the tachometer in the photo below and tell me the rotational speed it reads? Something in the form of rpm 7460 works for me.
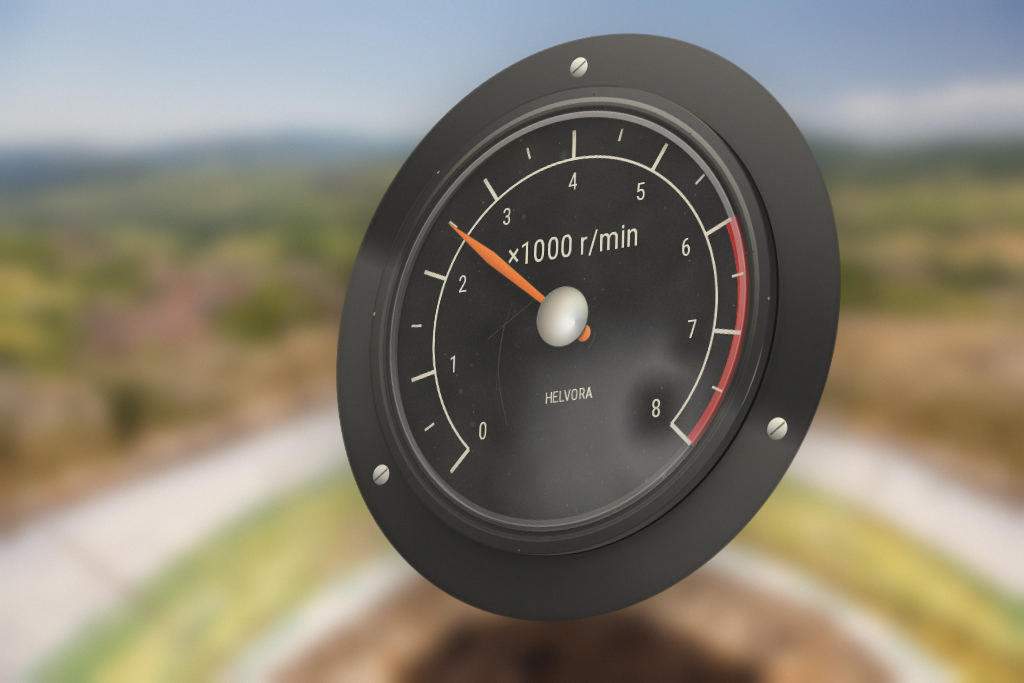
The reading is rpm 2500
